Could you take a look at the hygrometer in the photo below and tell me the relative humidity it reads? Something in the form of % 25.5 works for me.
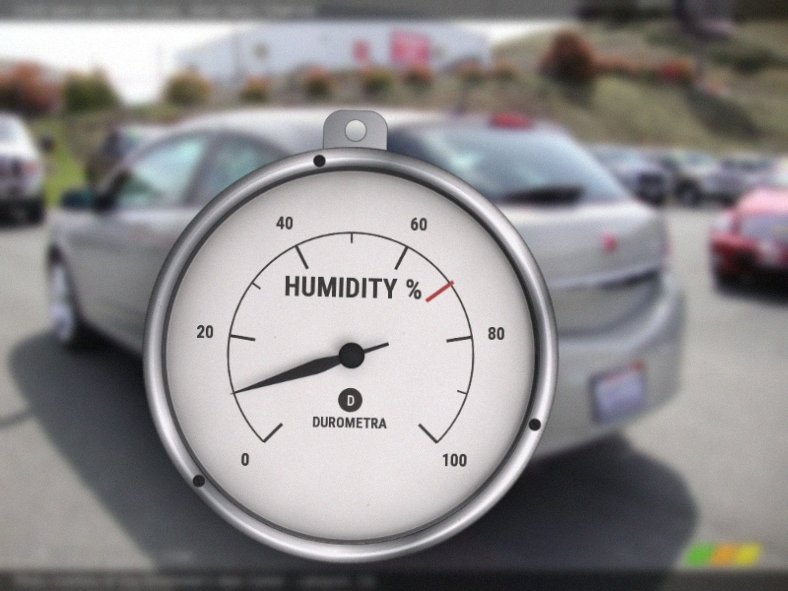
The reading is % 10
